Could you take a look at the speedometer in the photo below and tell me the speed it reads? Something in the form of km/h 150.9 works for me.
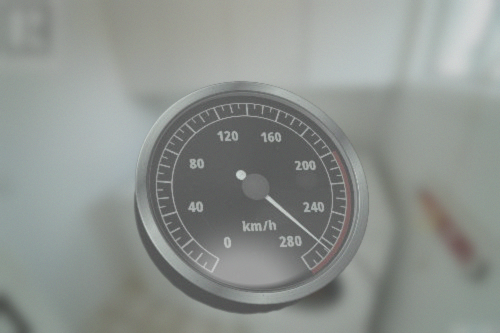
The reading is km/h 265
